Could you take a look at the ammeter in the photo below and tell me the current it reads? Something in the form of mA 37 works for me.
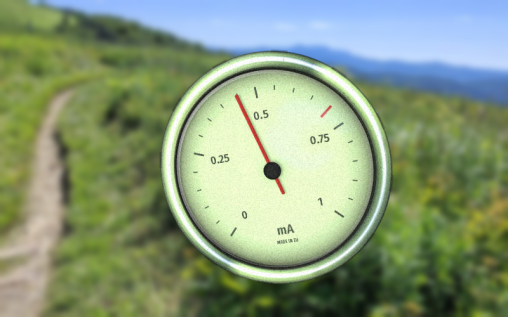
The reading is mA 0.45
